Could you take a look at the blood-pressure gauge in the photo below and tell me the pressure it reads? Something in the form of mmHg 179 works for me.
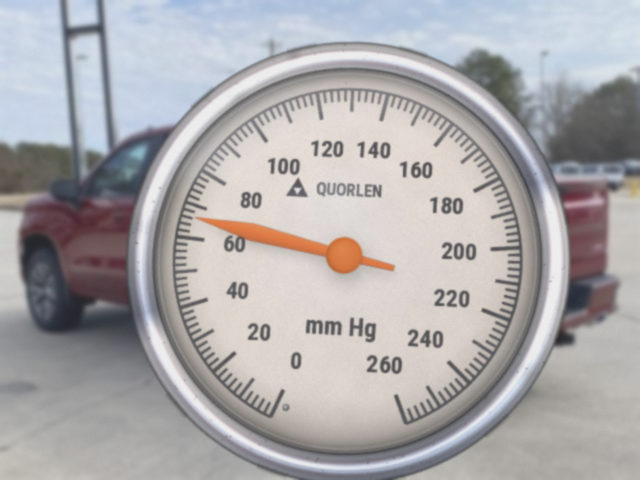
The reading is mmHg 66
